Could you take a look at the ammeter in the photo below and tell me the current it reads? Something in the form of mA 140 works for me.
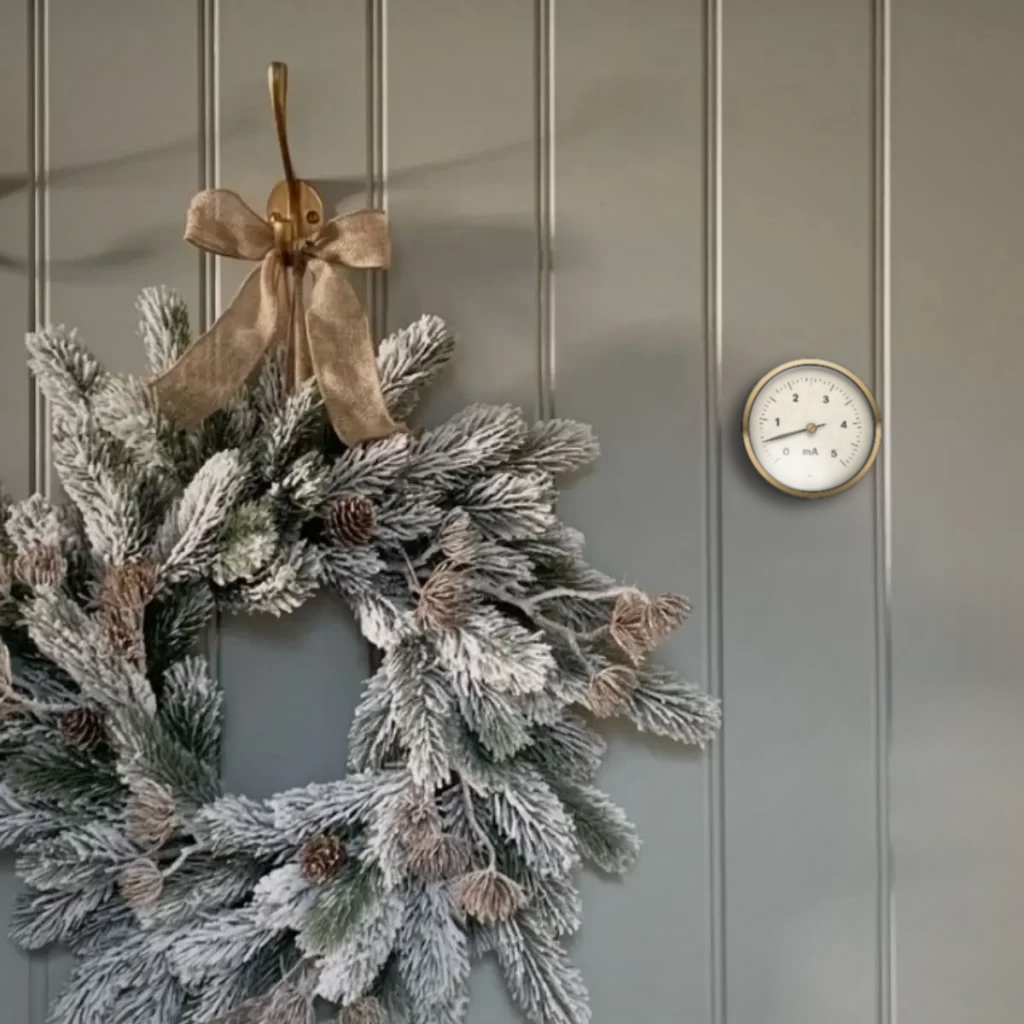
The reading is mA 0.5
